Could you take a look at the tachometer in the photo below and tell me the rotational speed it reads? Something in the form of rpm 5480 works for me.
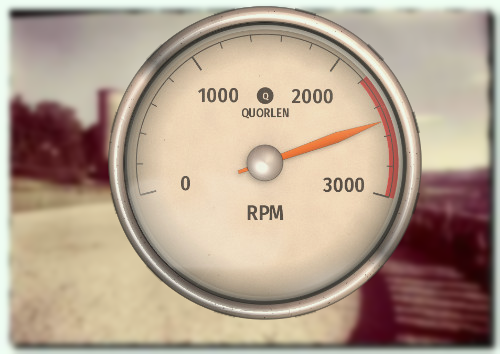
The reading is rpm 2500
